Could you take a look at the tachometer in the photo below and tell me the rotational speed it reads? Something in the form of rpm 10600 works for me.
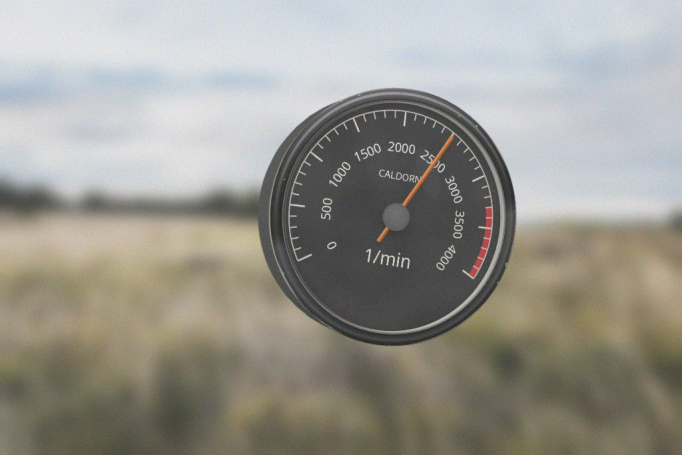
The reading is rpm 2500
